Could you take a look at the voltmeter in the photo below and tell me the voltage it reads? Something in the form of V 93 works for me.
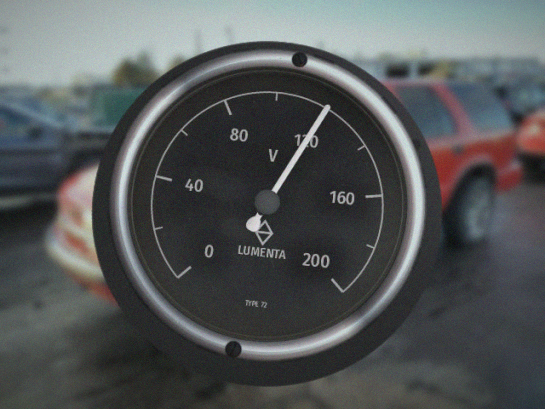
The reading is V 120
